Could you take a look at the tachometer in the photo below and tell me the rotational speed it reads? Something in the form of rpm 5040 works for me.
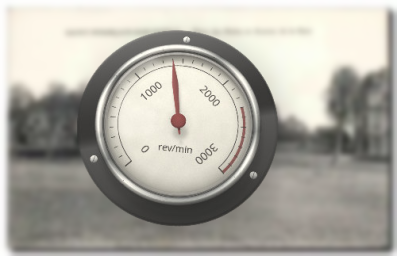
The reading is rpm 1400
